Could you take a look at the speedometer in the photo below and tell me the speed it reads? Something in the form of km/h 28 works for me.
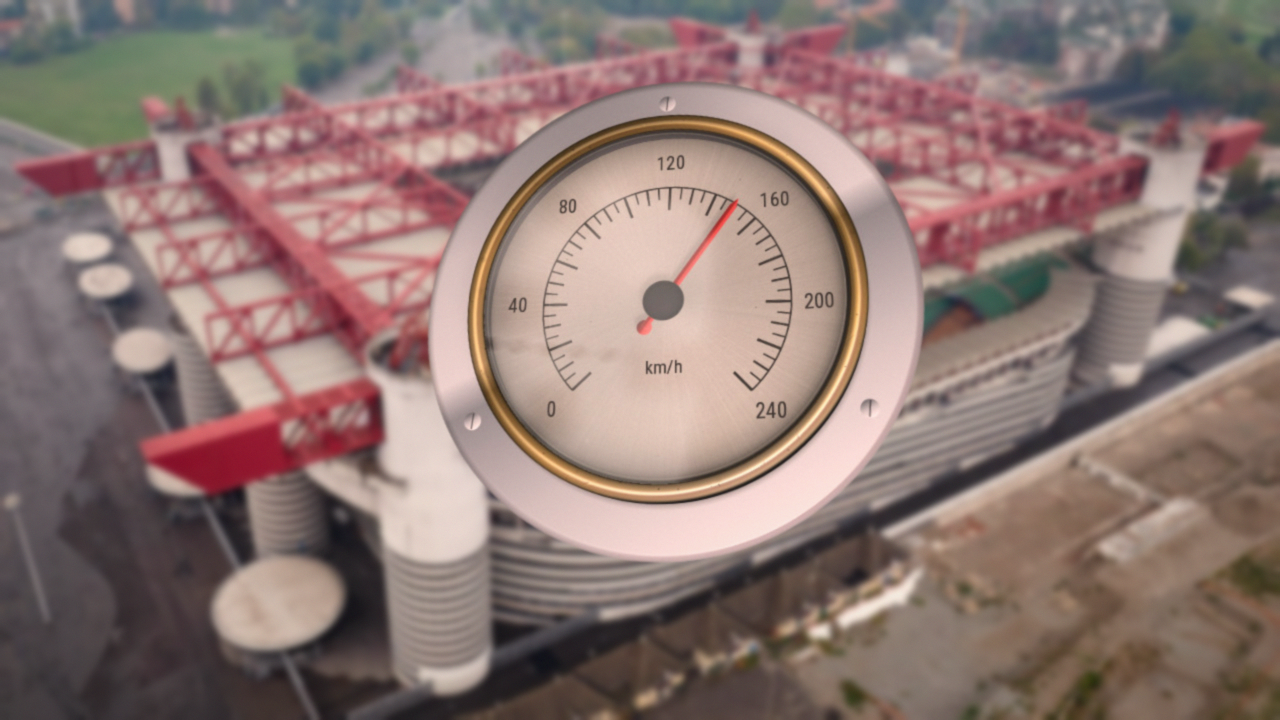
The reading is km/h 150
